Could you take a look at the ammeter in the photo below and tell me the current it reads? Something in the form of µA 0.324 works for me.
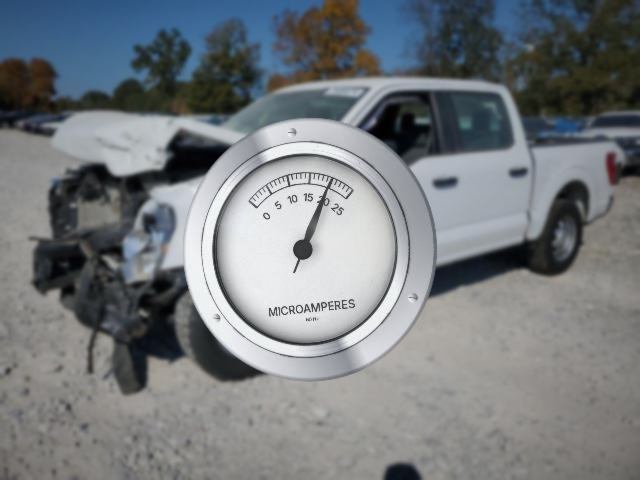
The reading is µA 20
